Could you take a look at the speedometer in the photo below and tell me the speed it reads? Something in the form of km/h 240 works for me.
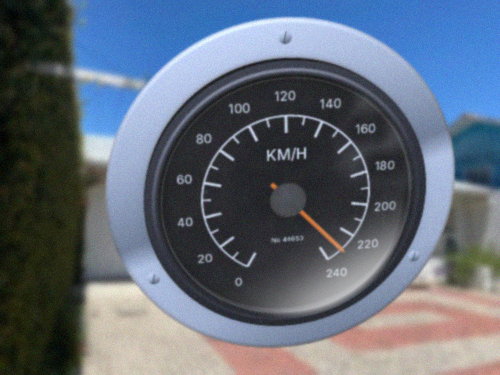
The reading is km/h 230
